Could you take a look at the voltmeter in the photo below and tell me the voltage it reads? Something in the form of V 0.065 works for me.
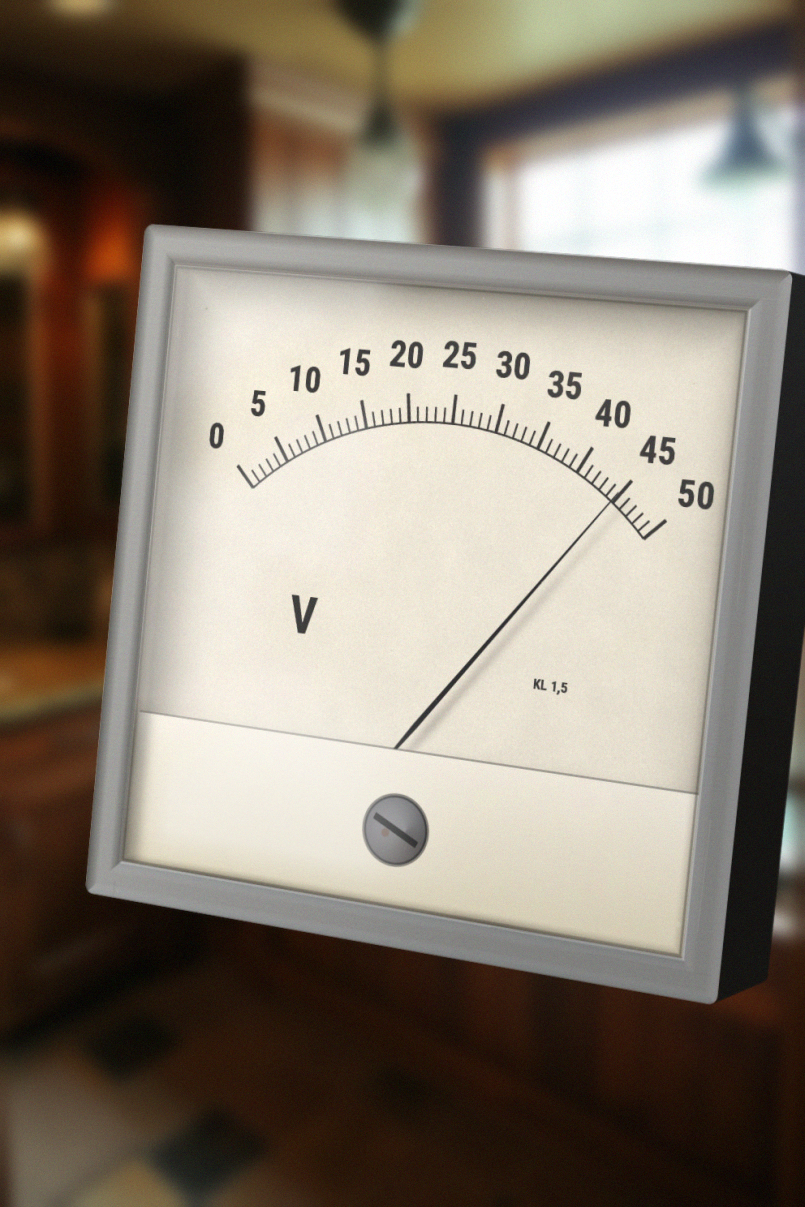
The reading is V 45
